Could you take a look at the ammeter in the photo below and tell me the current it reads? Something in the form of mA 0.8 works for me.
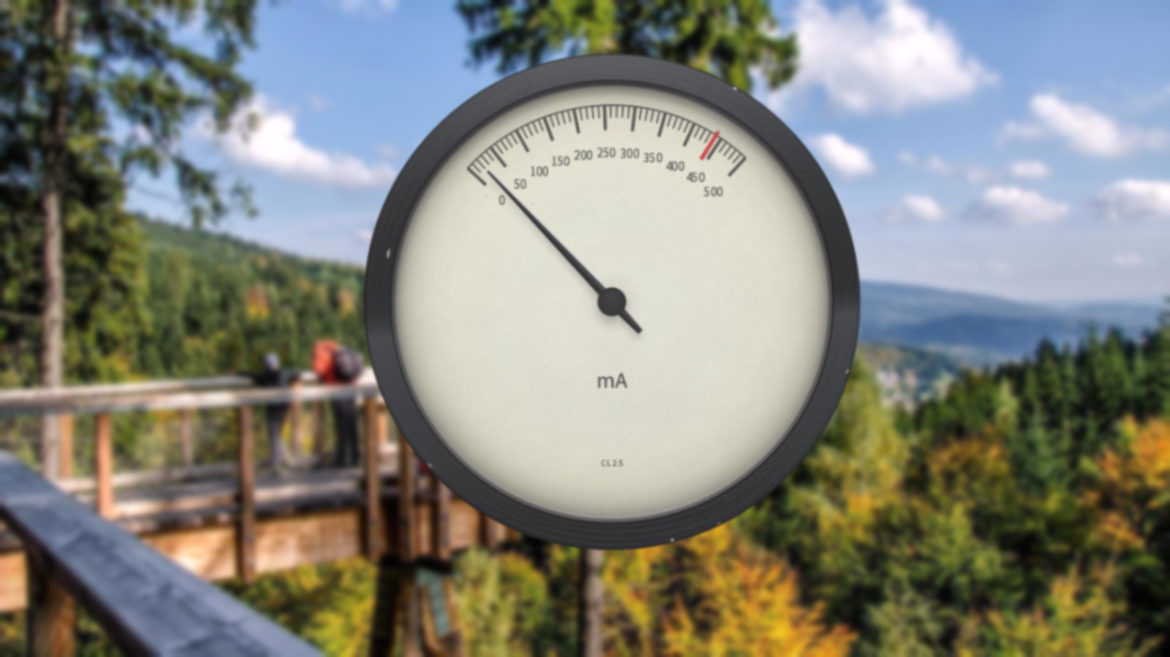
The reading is mA 20
